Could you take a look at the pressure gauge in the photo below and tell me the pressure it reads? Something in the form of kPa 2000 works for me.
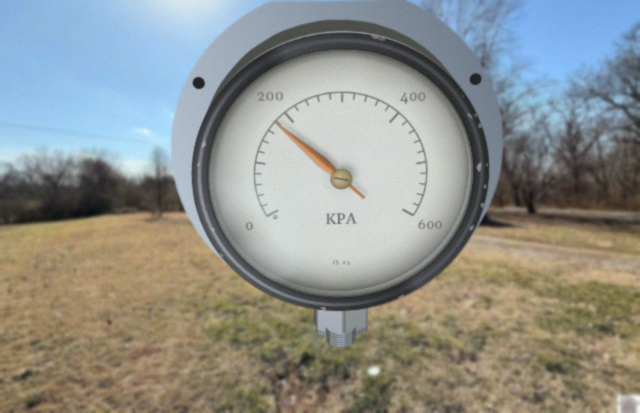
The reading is kPa 180
